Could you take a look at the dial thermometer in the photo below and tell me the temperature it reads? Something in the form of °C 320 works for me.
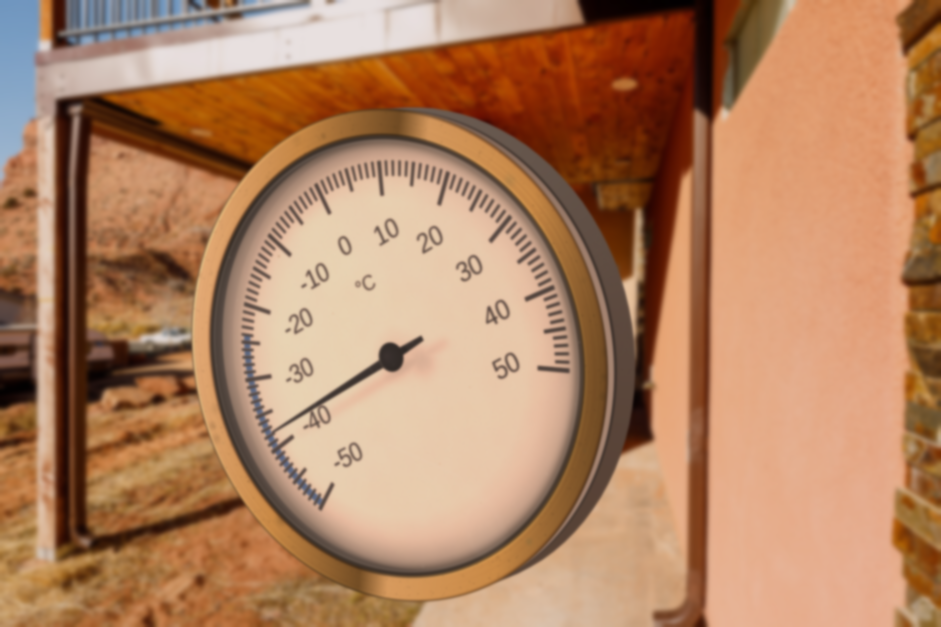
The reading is °C -38
